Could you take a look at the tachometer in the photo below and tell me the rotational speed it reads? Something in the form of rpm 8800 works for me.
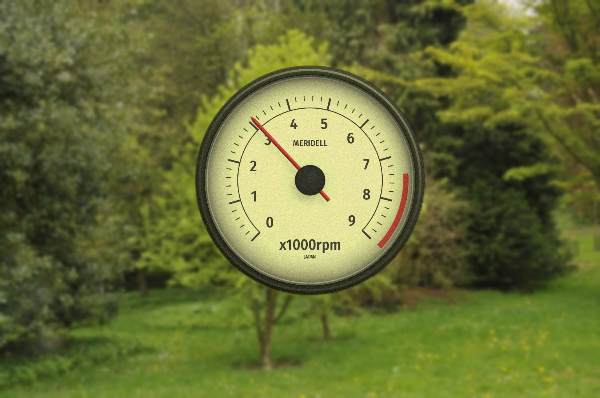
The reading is rpm 3100
